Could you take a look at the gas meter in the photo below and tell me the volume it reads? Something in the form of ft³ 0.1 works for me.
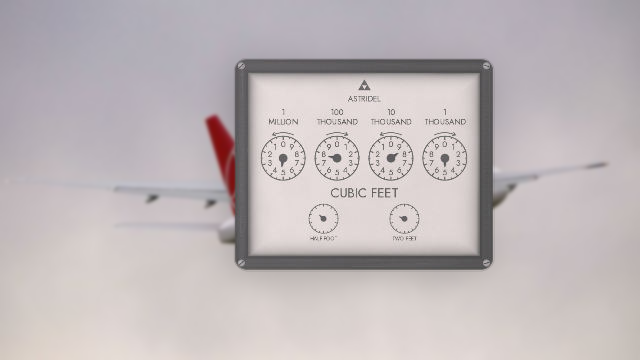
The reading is ft³ 478500
